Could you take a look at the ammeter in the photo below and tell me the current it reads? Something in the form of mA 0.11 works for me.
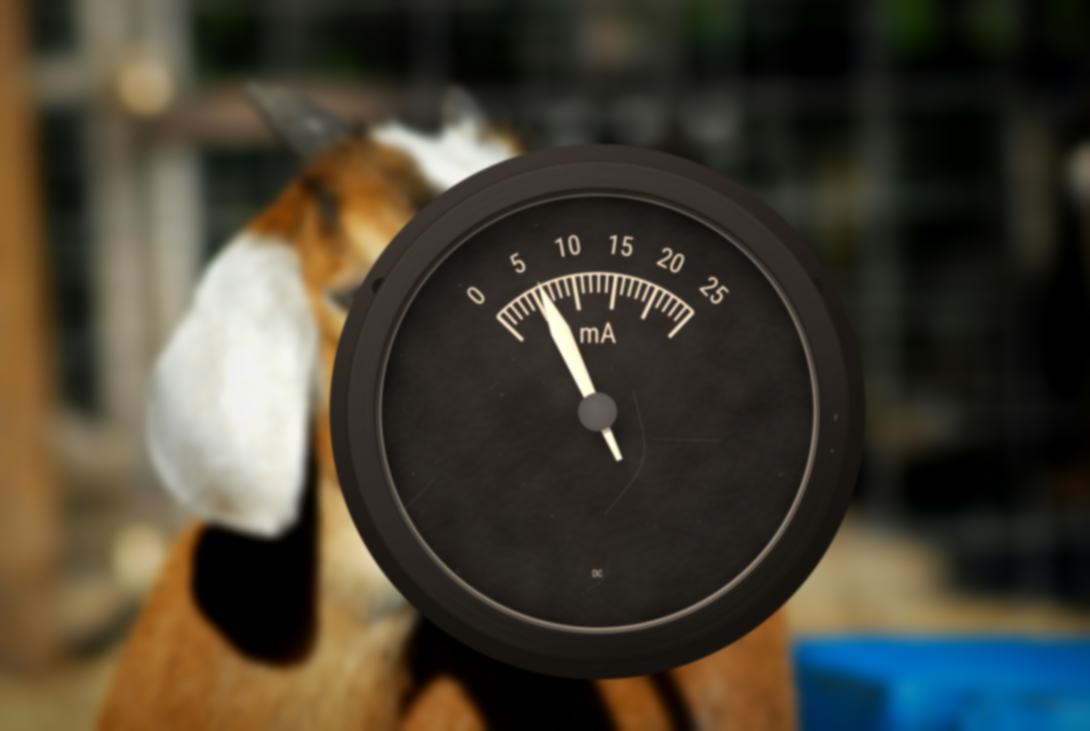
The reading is mA 6
